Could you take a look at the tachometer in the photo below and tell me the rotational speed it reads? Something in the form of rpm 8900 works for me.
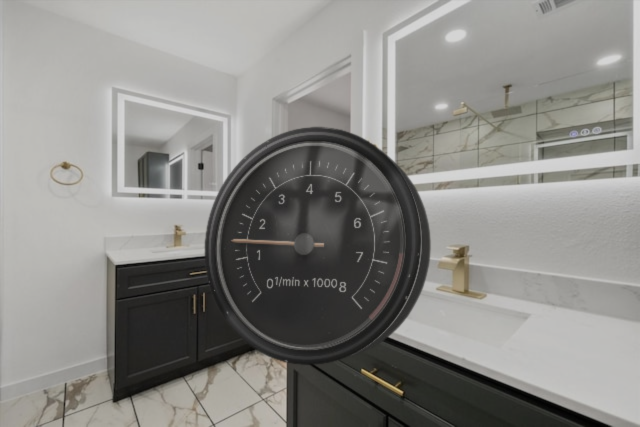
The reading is rpm 1400
